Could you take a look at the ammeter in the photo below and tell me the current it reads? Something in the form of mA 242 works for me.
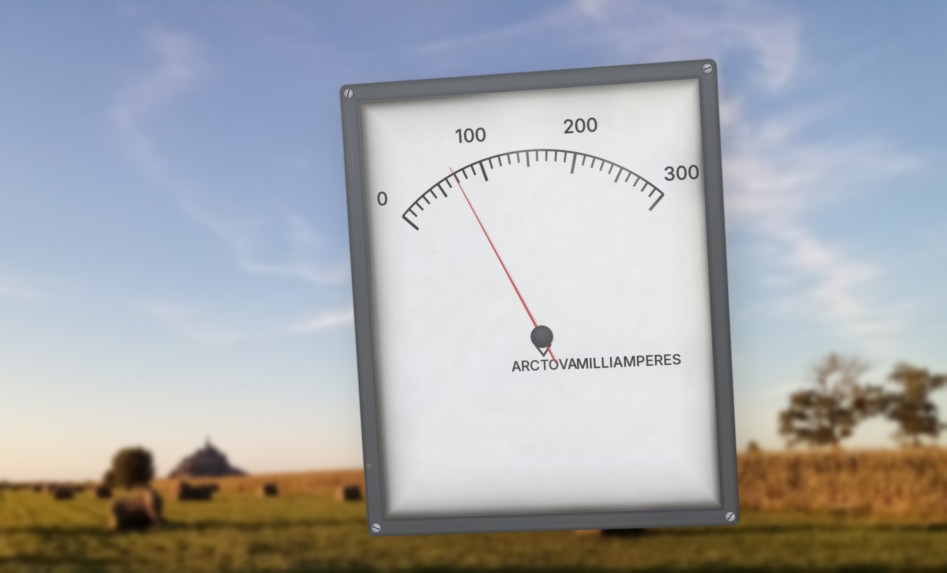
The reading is mA 70
